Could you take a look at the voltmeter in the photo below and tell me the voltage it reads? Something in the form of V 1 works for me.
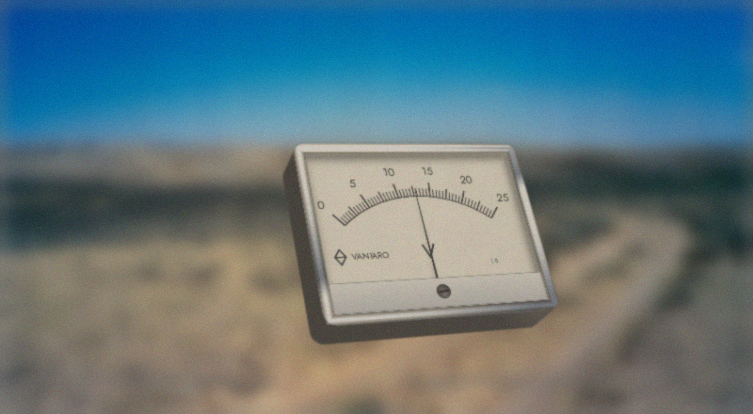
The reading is V 12.5
